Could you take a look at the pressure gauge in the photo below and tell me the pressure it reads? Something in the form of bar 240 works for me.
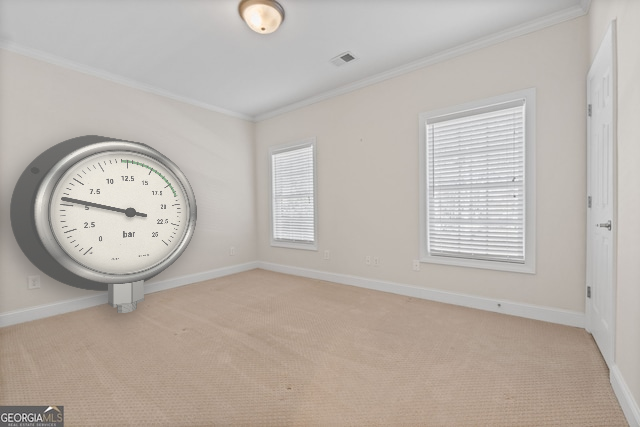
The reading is bar 5.5
